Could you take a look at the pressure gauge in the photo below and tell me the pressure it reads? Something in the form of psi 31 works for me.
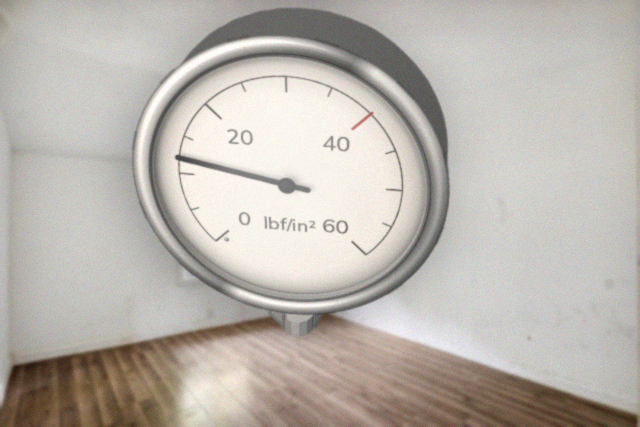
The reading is psi 12.5
